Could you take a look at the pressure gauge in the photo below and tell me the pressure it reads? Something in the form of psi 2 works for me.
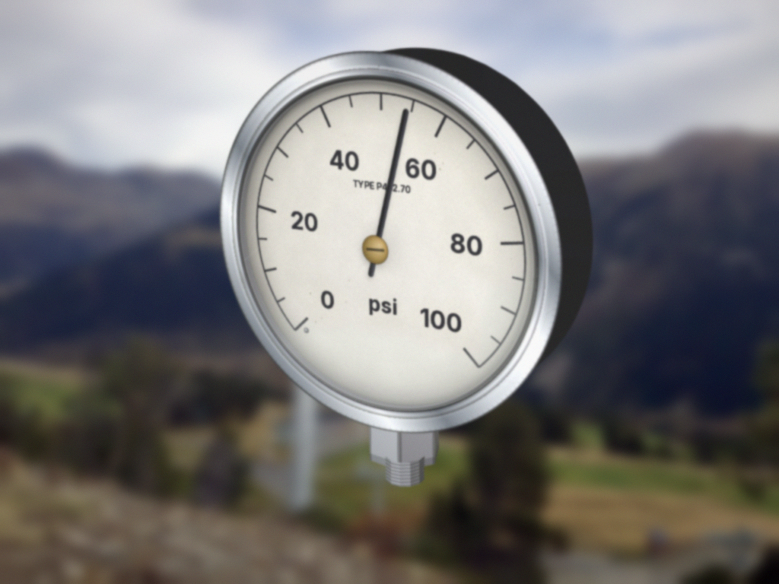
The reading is psi 55
